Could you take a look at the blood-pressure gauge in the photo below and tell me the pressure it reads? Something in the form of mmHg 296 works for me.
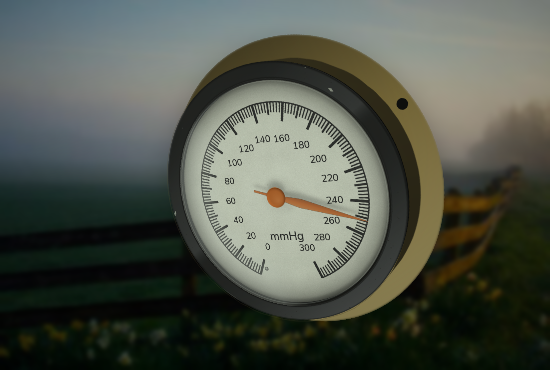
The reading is mmHg 250
